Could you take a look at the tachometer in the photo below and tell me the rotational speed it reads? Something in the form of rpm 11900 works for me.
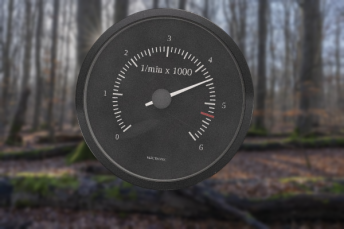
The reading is rpm 4400
